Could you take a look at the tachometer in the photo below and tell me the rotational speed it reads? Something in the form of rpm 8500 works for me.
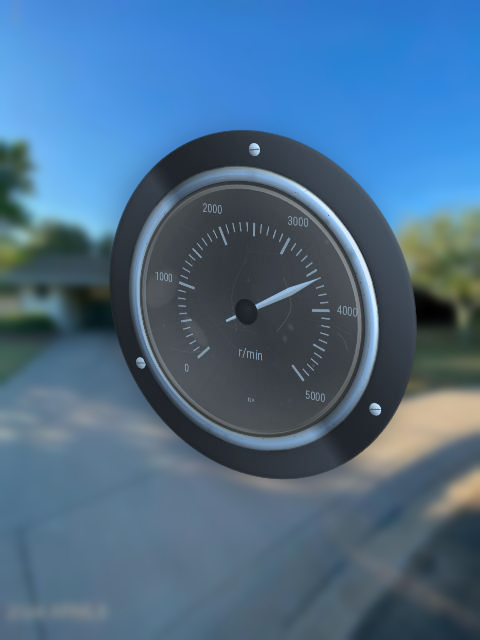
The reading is rpm 3600
